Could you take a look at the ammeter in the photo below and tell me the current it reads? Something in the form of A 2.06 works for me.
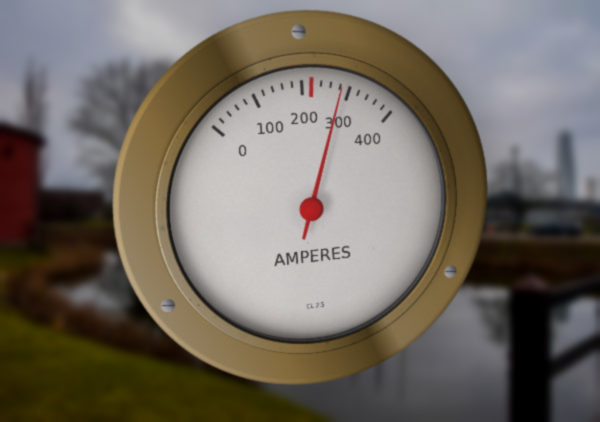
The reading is A 280
